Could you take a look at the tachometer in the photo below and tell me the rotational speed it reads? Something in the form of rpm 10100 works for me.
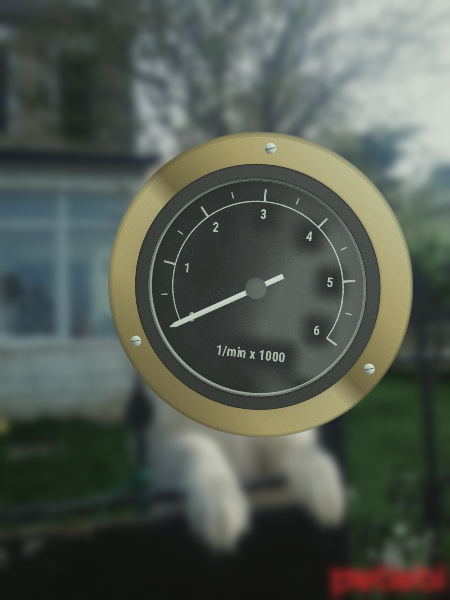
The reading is rpm 0
